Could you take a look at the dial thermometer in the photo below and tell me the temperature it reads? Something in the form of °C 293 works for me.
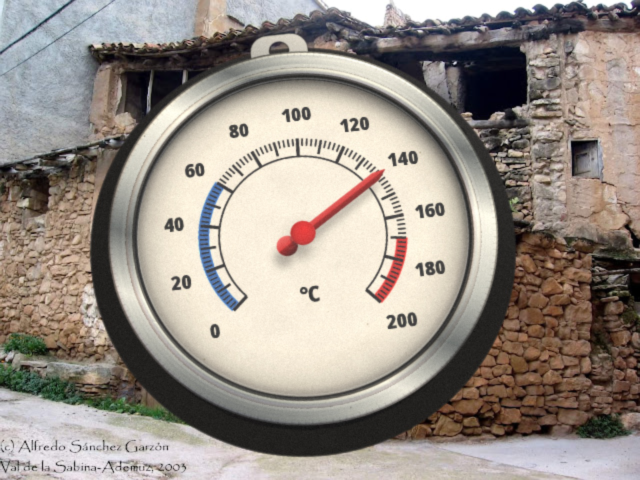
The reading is °C 140
